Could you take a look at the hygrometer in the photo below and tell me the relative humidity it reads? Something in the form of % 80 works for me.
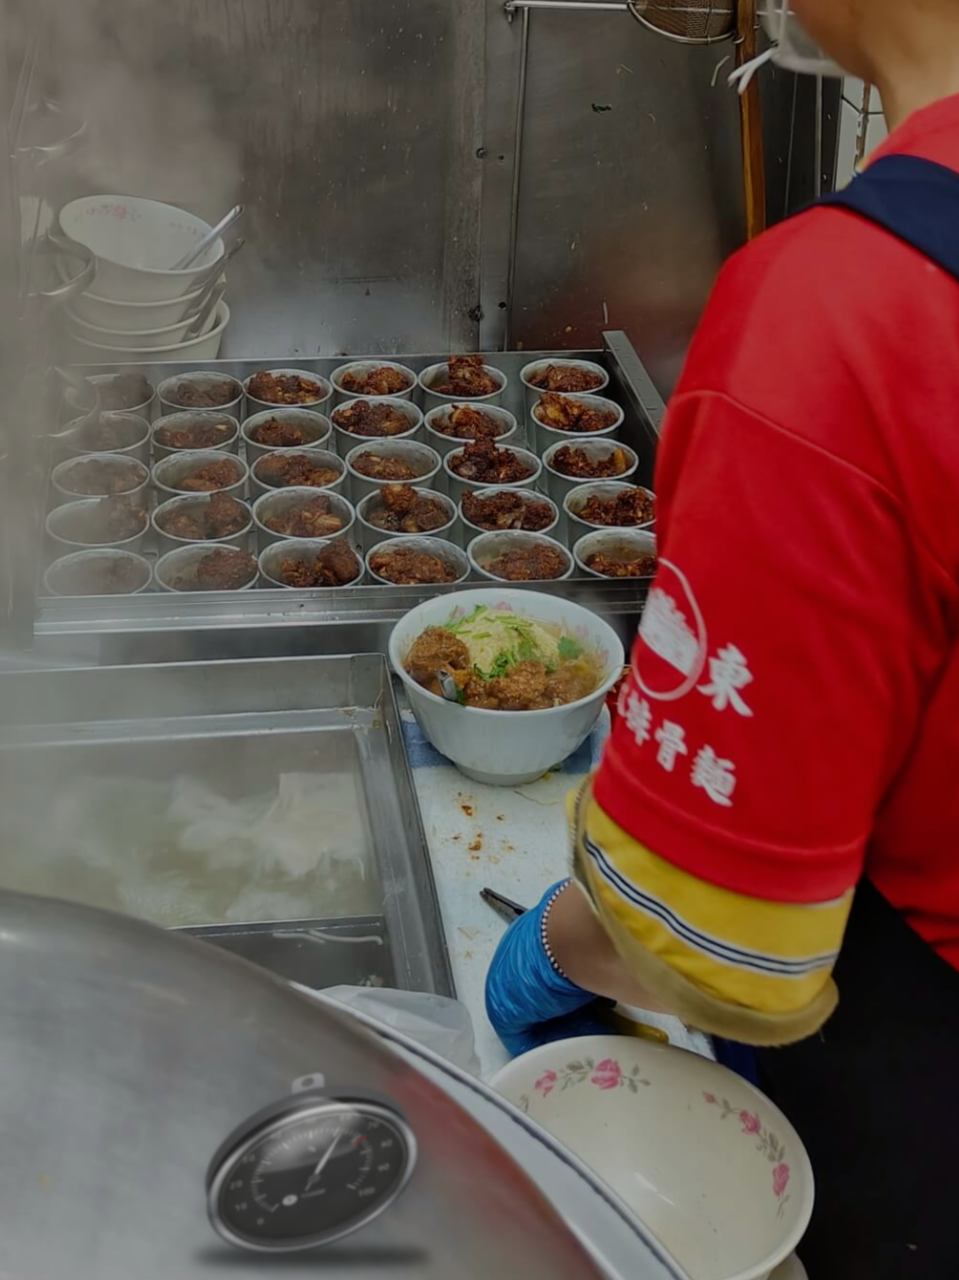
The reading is % 60
